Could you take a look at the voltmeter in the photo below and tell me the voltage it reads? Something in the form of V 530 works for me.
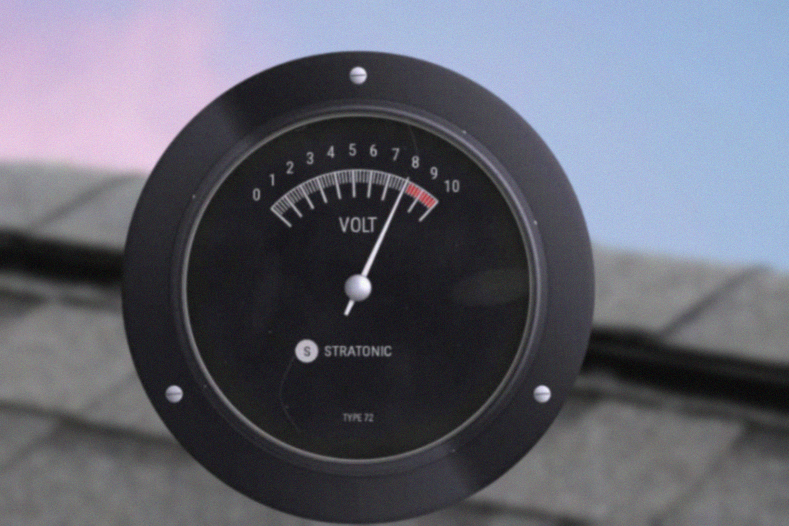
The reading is V 8
